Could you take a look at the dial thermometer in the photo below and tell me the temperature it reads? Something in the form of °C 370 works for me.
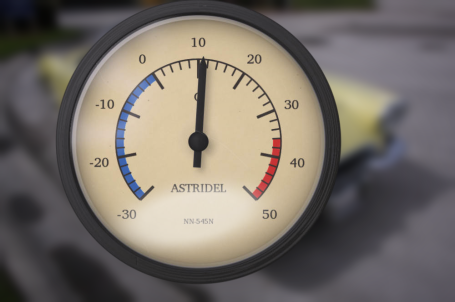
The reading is °C 11
